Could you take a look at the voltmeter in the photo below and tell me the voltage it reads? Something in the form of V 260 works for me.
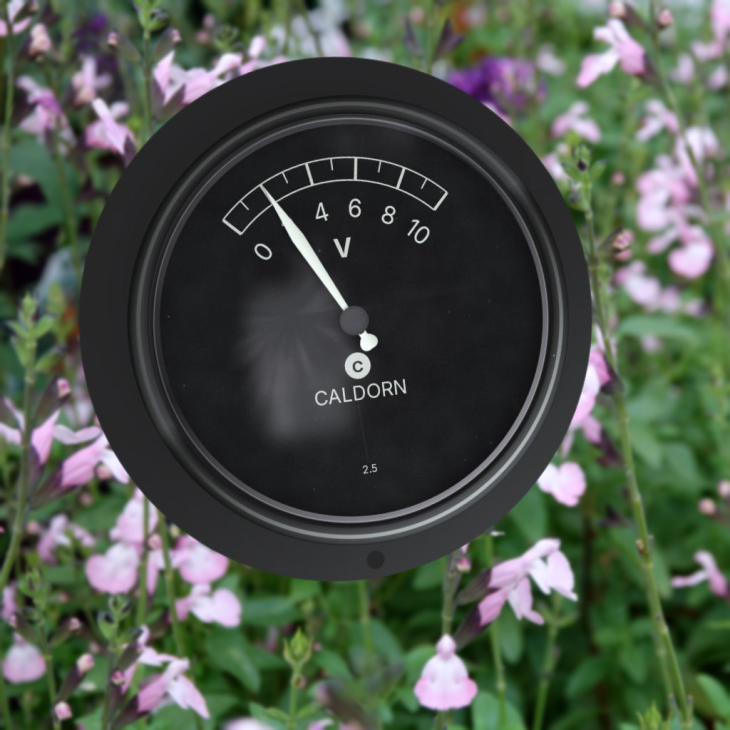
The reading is V 2
